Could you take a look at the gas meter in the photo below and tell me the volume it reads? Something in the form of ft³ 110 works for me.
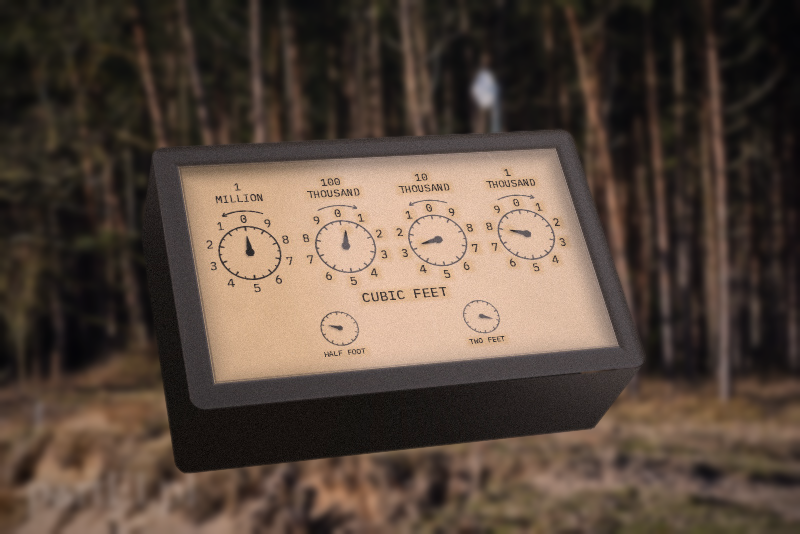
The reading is ft³ 2800
